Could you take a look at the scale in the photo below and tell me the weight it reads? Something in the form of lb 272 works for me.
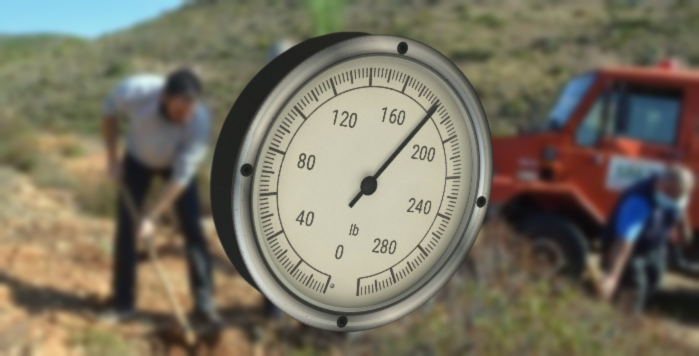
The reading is lb 180
